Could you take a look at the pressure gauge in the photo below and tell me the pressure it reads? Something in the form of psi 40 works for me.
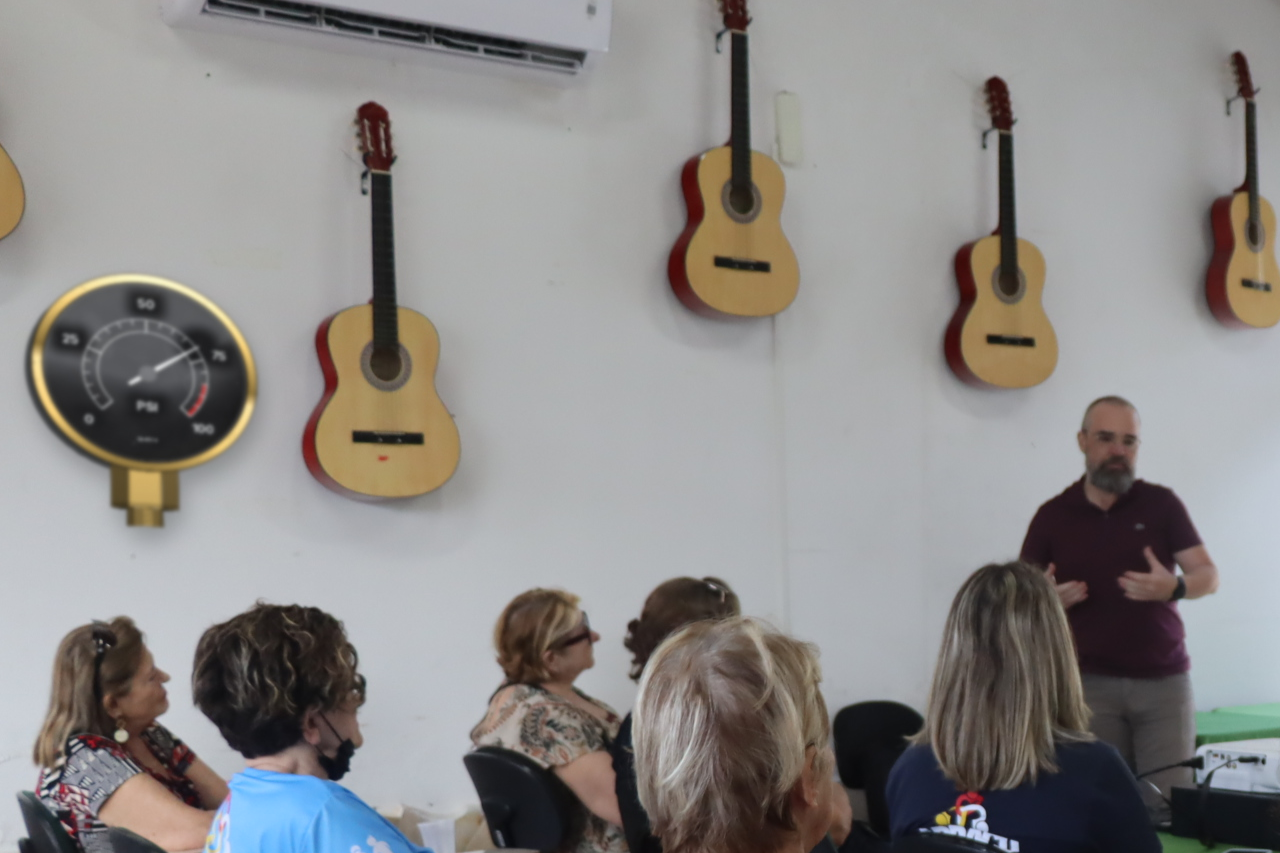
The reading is psi 70
